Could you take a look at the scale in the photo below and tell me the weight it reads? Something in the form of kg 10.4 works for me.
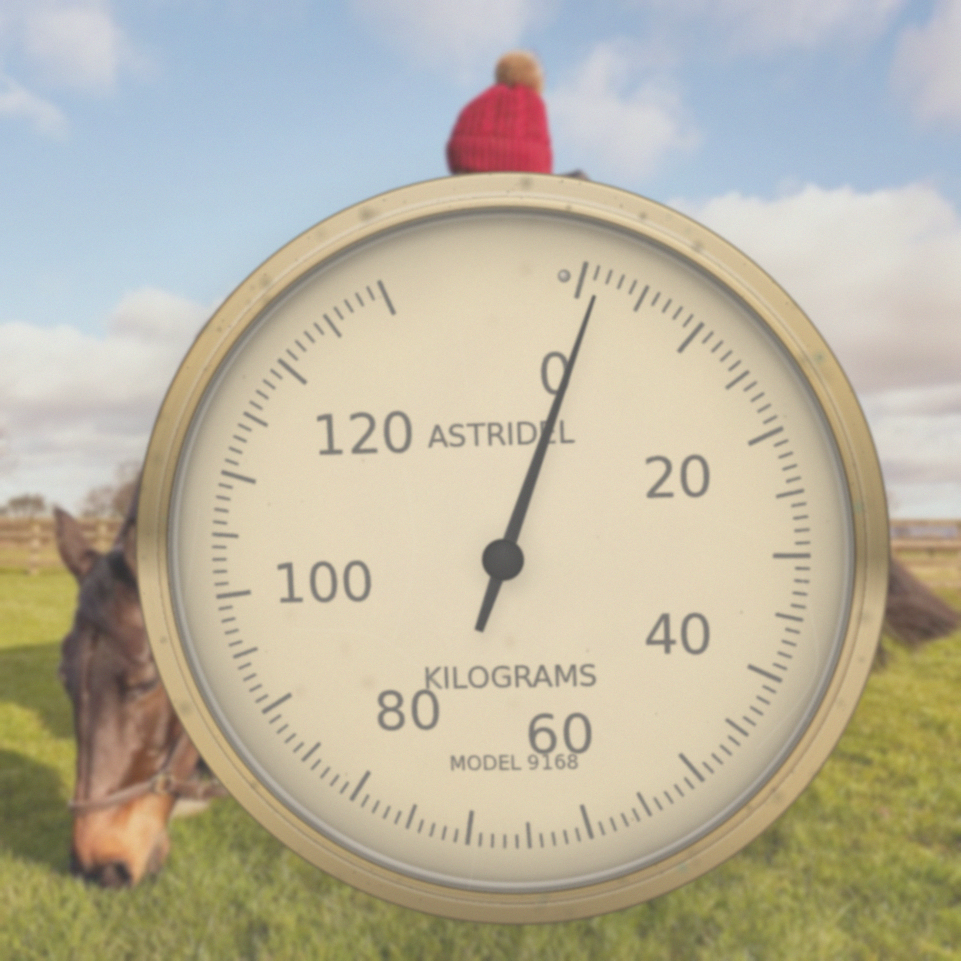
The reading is kg 1.5
